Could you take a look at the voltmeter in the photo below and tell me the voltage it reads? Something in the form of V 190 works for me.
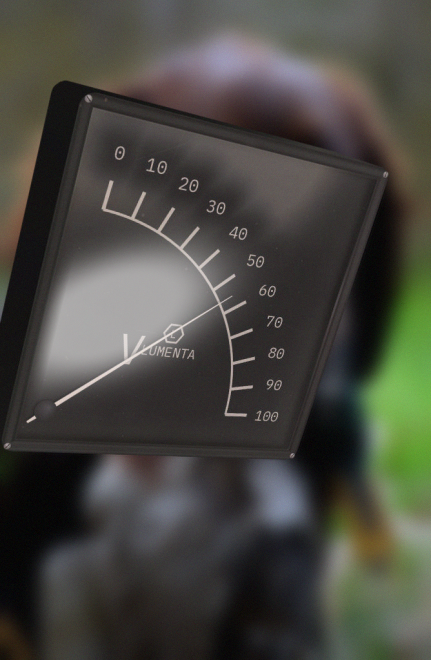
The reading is V 55
